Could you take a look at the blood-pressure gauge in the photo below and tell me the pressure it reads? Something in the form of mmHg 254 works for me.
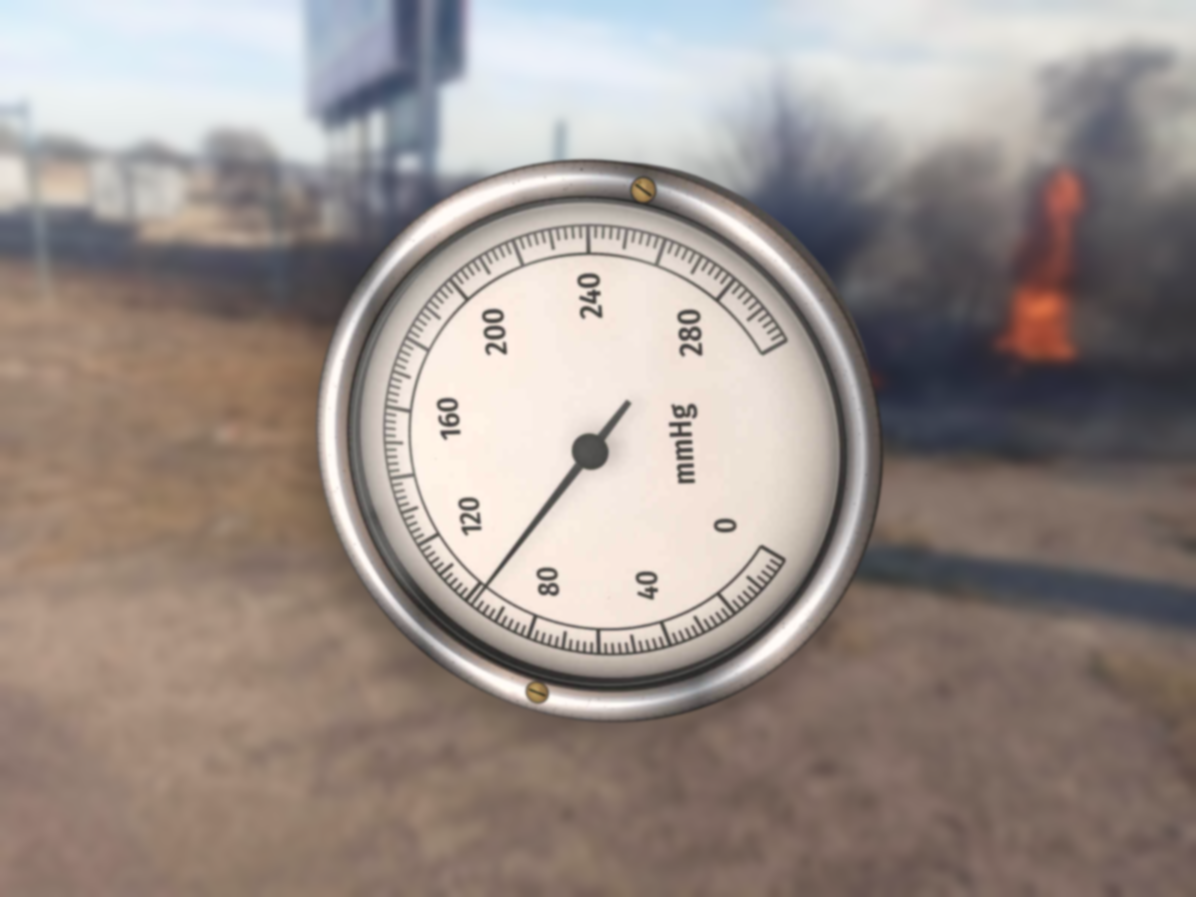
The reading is mmHg 98
